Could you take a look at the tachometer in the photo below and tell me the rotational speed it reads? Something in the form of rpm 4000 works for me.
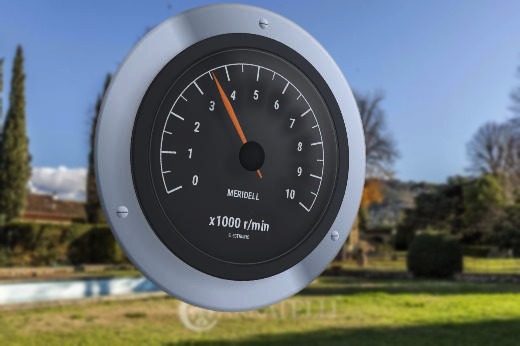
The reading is rpm 3500
